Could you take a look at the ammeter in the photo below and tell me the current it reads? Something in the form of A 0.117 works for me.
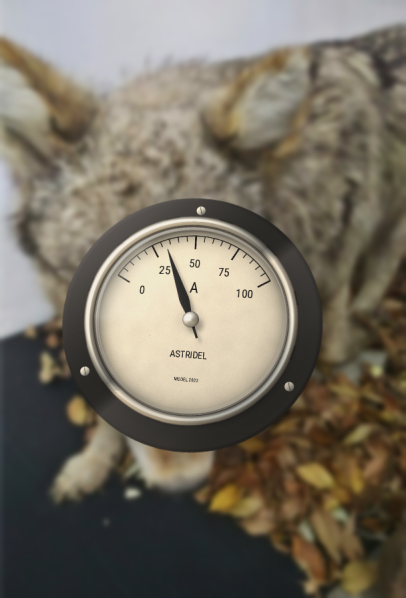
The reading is A 32.5
